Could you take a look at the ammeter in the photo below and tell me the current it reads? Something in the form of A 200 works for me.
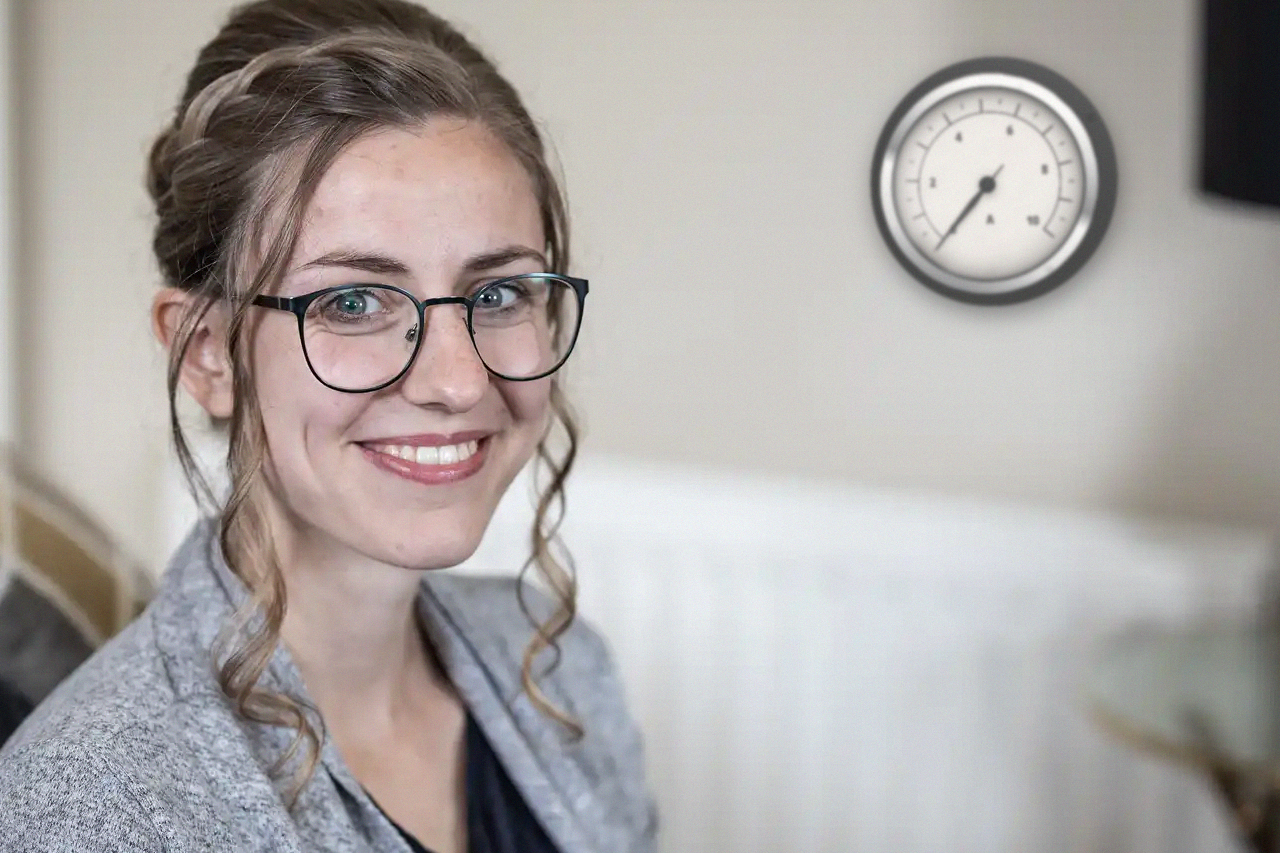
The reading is A 0
